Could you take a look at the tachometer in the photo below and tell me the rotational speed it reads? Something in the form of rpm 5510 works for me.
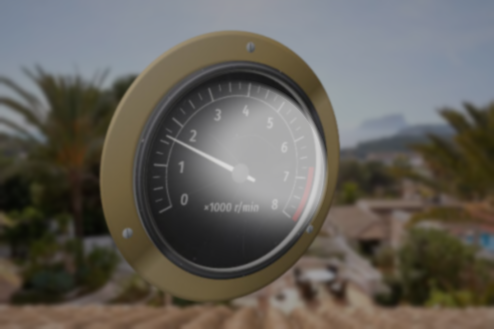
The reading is rpm 1625
